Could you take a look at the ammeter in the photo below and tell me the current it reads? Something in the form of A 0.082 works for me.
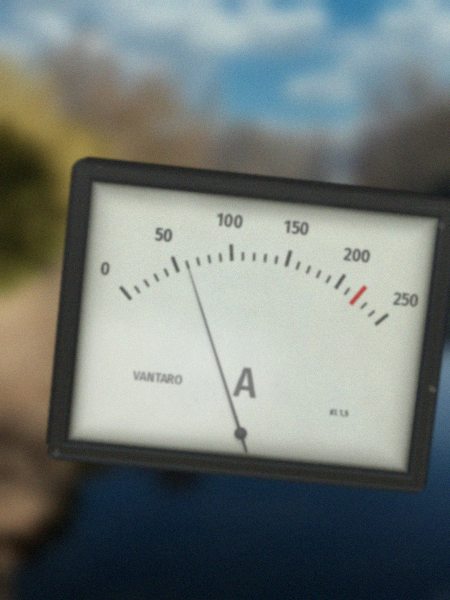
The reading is A 60
